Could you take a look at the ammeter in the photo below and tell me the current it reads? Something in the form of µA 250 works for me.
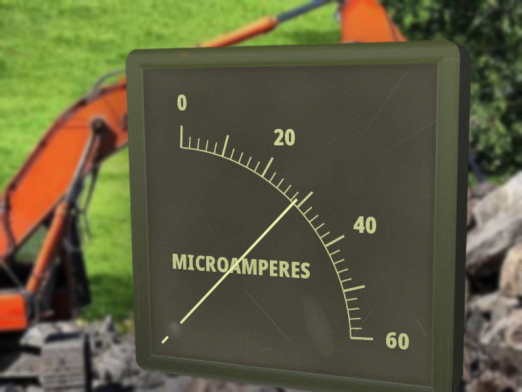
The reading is µA 29
